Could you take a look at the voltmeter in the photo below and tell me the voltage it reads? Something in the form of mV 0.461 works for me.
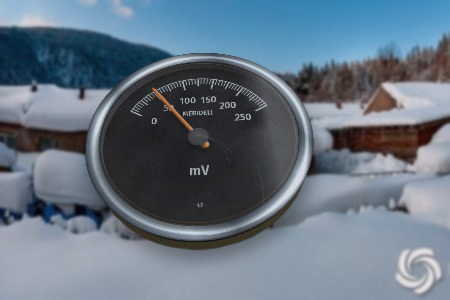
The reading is mV 50
